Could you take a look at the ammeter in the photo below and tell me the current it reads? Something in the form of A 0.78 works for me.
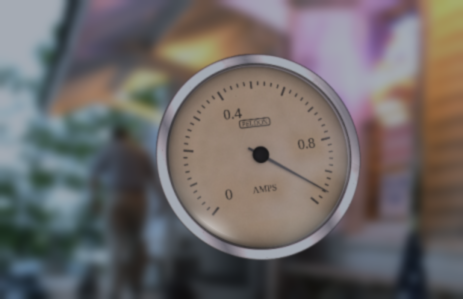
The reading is A 0.96
